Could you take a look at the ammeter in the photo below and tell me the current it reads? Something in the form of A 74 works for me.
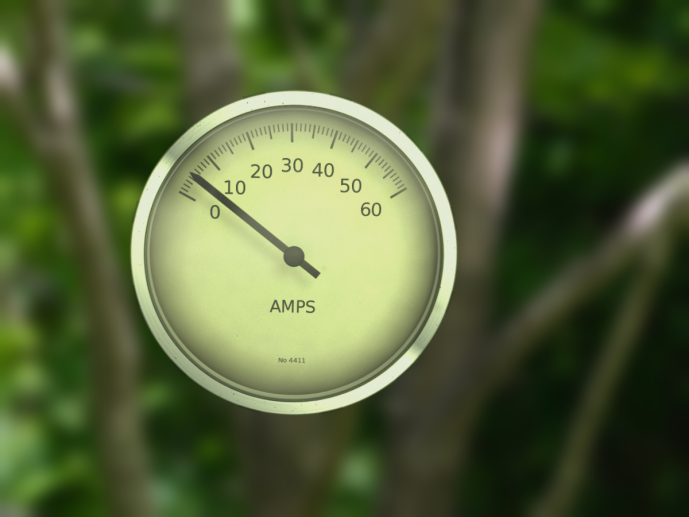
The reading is A 5
